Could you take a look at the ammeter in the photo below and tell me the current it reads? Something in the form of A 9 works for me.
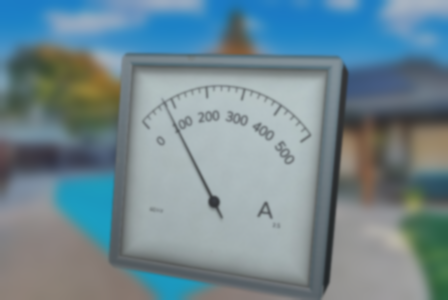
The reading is A 80
